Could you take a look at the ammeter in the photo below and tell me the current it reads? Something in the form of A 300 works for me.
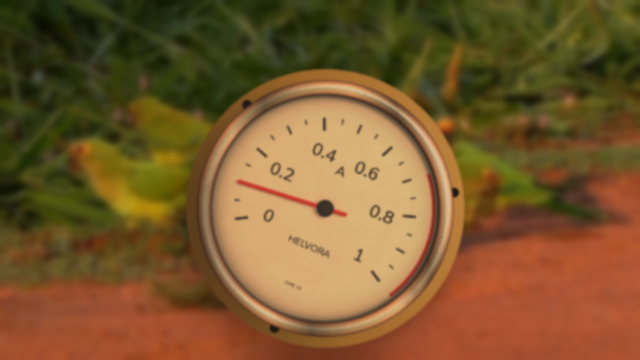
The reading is A 0.1
